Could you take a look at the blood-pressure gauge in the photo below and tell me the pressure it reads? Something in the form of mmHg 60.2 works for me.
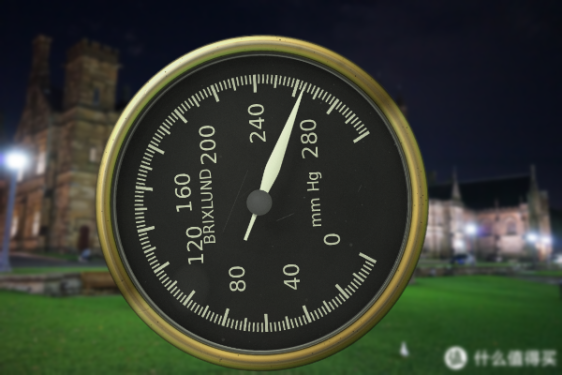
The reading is mmHg 264
